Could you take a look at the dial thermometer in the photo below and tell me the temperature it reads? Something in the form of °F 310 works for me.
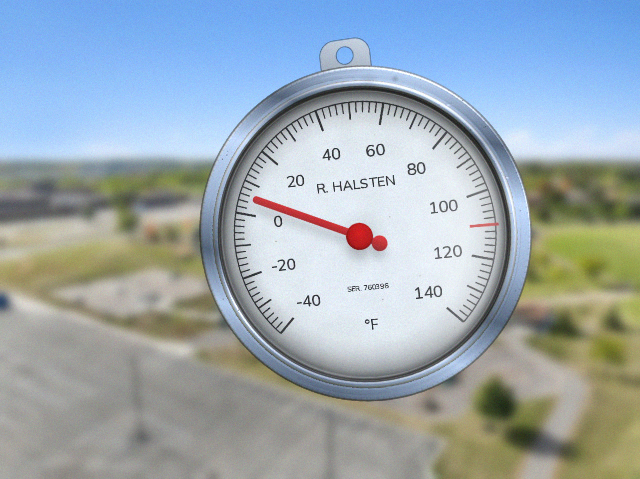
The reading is °F 6
